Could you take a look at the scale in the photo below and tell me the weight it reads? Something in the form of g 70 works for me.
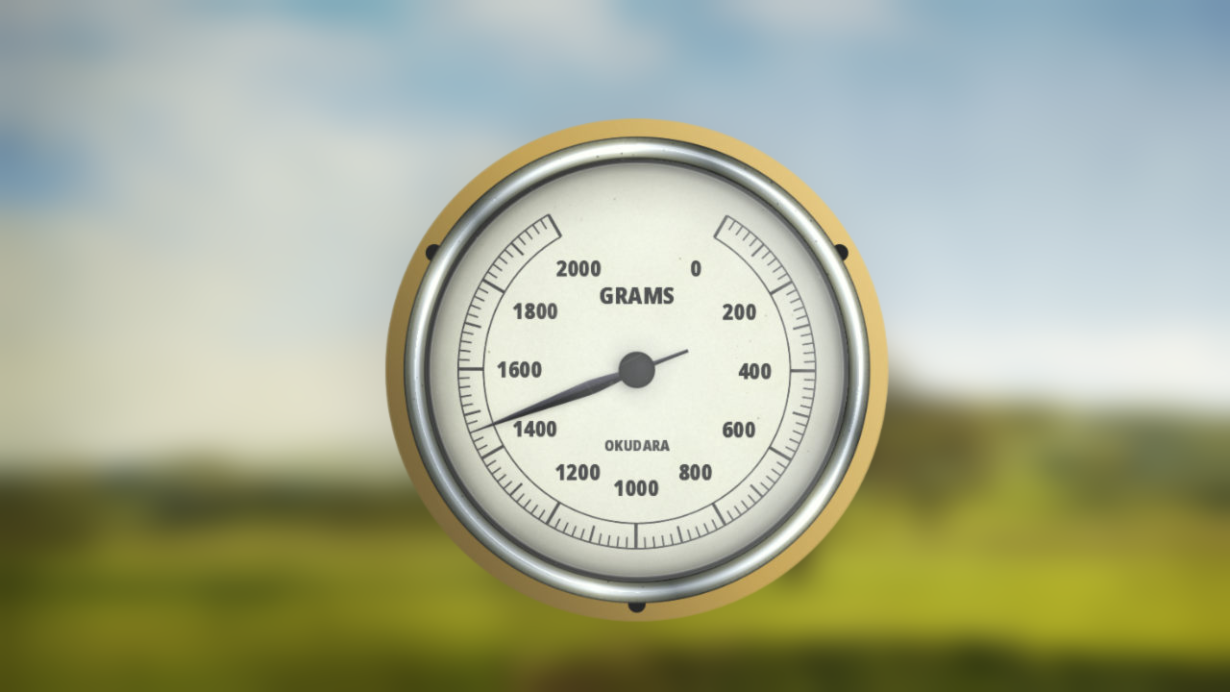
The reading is g 1460
